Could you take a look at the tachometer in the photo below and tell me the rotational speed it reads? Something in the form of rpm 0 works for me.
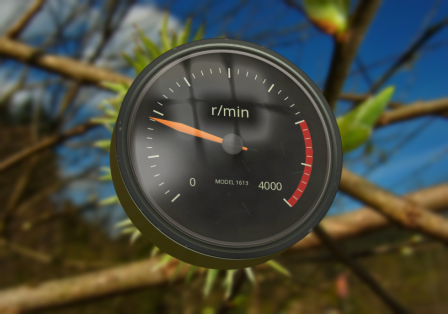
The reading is rpm 900
